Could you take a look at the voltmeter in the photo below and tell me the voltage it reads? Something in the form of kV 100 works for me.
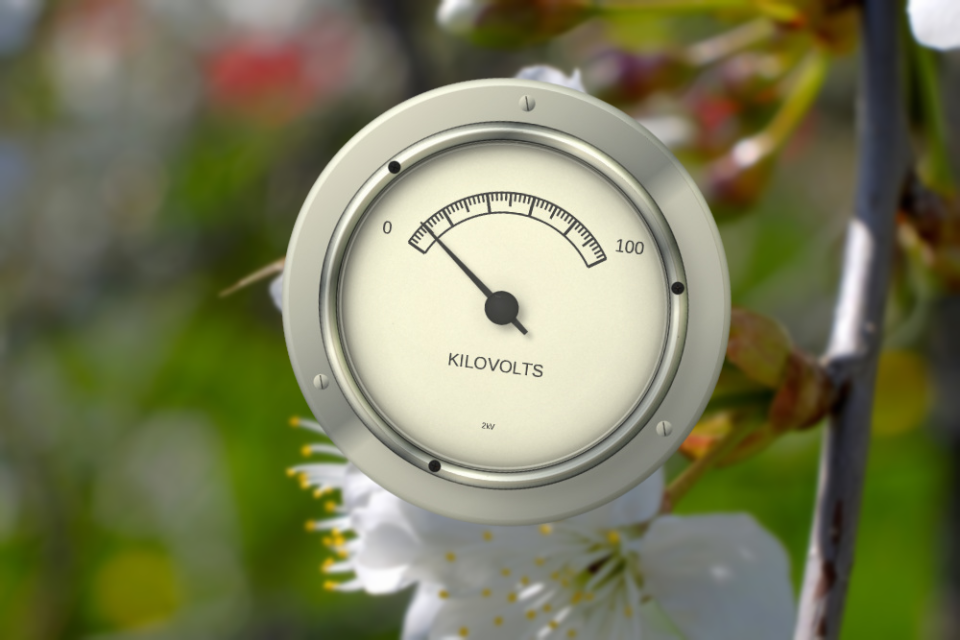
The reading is kV 10
